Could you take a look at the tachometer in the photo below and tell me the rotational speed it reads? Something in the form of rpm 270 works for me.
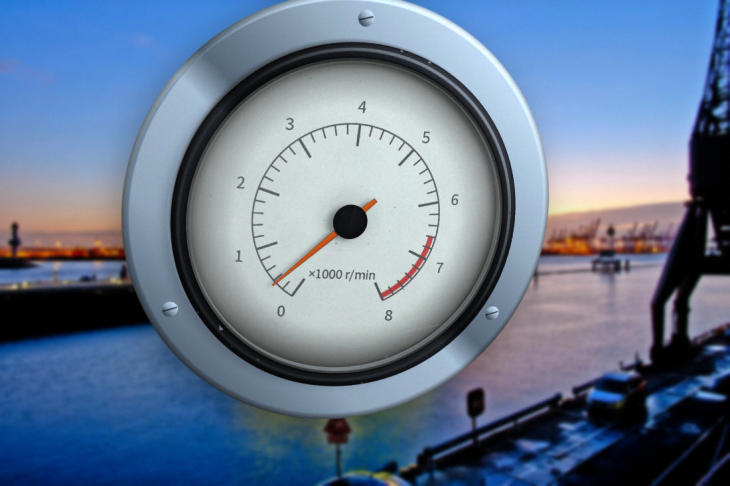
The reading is rpm 400
